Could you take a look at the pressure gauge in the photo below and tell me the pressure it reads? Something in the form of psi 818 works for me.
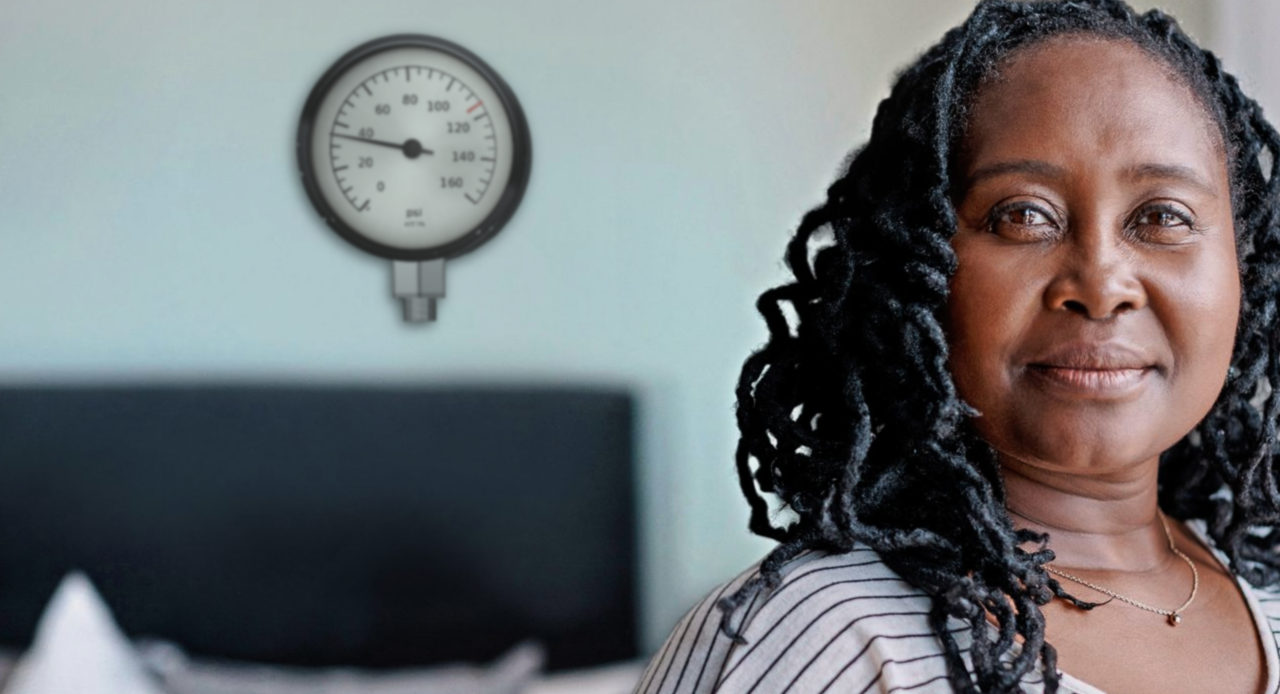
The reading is psi 35
